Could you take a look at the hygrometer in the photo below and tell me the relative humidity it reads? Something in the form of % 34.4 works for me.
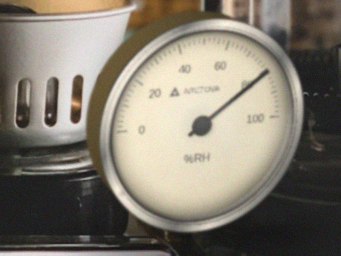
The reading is % 80
